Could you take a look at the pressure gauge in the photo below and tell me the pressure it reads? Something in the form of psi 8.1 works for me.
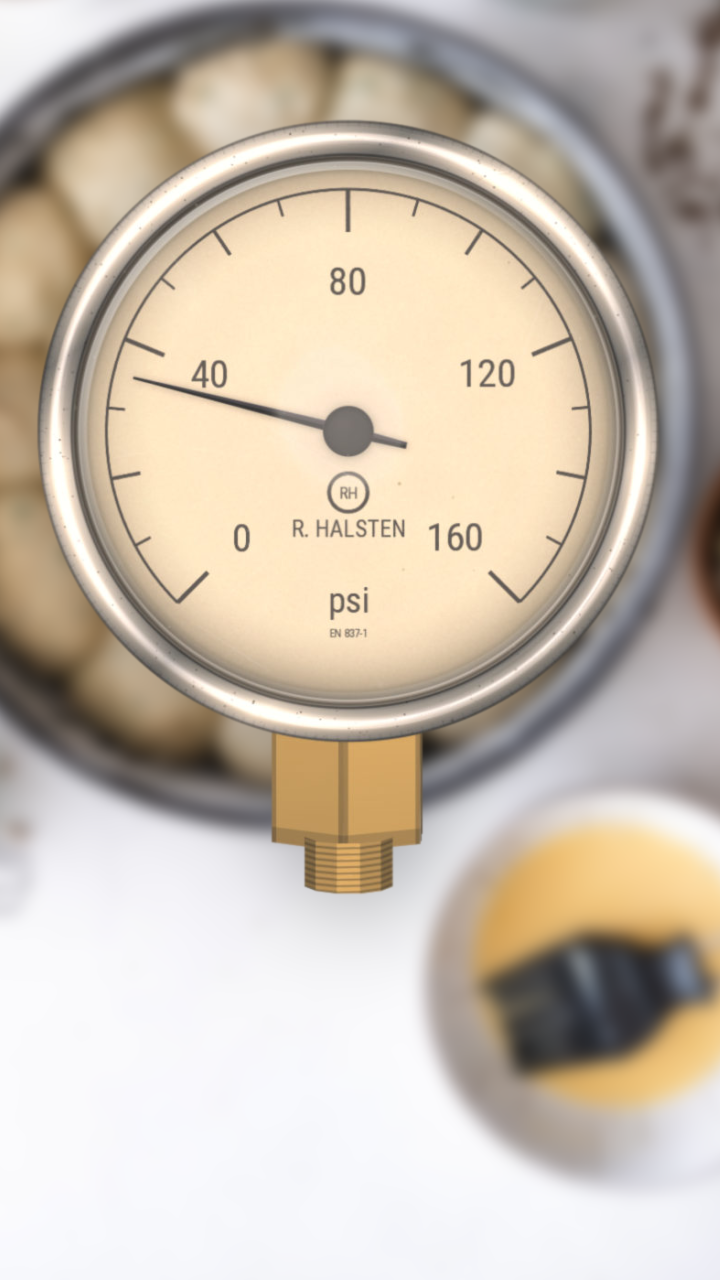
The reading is psi 35
